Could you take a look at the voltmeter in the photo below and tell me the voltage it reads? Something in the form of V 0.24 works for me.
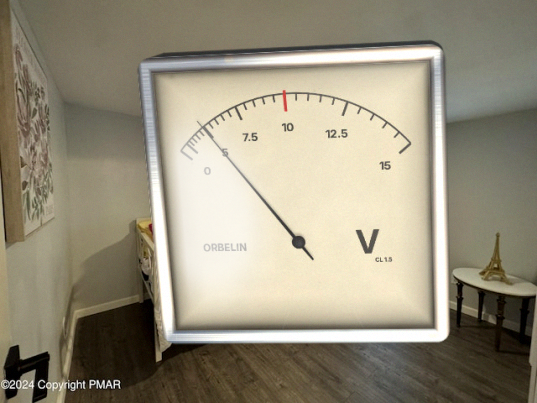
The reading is V 5
